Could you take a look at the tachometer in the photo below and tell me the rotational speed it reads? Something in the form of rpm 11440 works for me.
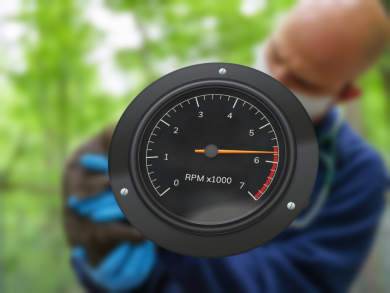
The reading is rpm 5800
